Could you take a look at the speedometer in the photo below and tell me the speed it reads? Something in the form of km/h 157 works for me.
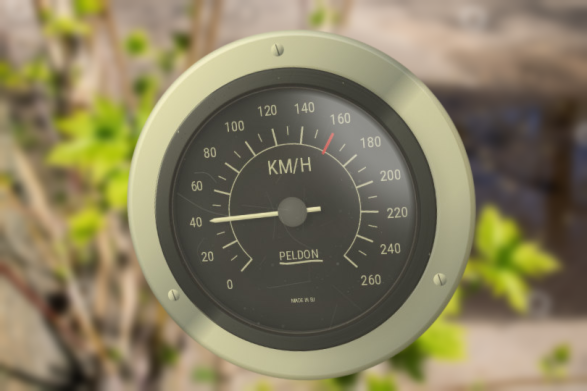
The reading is km/h 40
